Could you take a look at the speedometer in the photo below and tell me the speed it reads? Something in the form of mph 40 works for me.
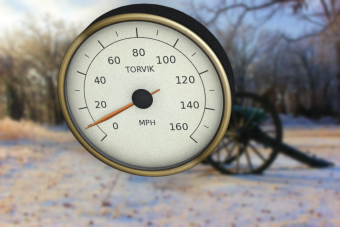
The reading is mph 10
